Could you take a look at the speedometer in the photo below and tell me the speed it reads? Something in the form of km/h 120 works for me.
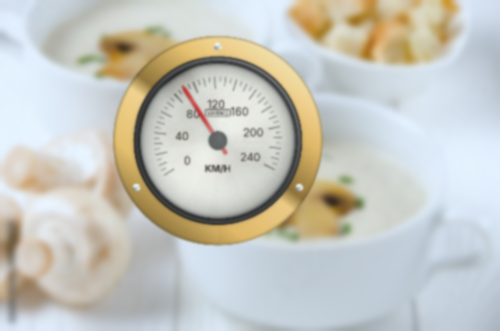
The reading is km/h 90
